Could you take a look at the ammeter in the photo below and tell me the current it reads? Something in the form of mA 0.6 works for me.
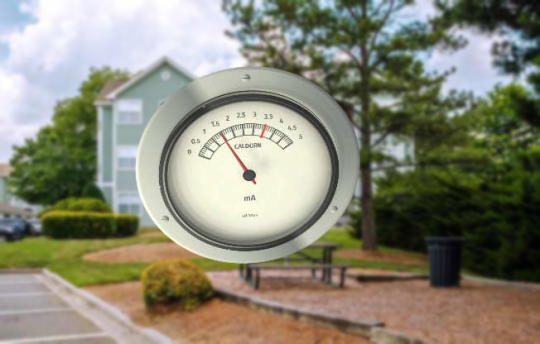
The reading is mA 1.5
